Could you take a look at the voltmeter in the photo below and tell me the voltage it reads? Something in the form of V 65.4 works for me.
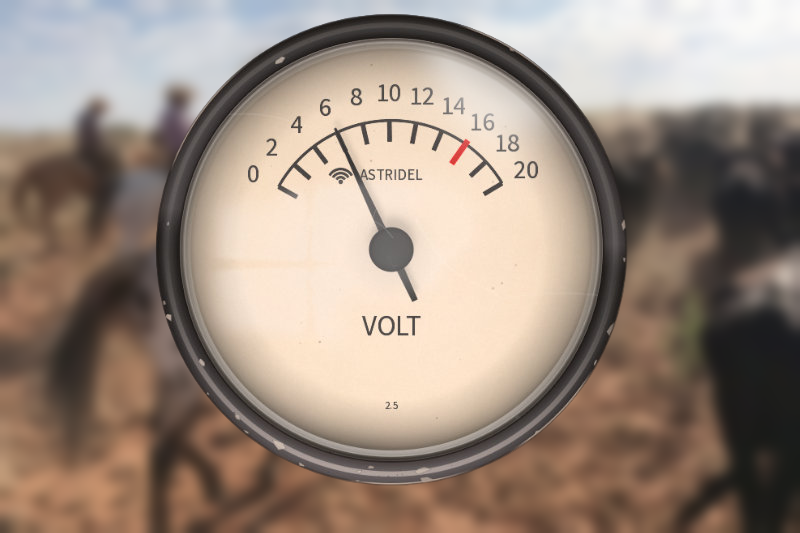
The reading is V 6
